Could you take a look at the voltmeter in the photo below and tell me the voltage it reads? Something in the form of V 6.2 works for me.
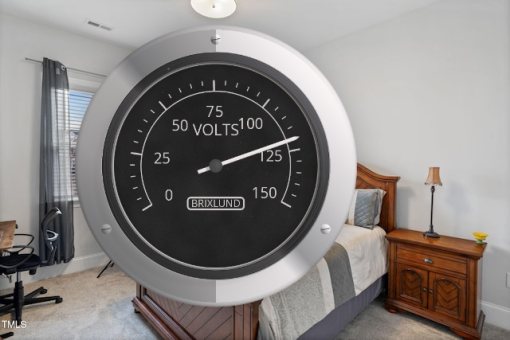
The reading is V 120
